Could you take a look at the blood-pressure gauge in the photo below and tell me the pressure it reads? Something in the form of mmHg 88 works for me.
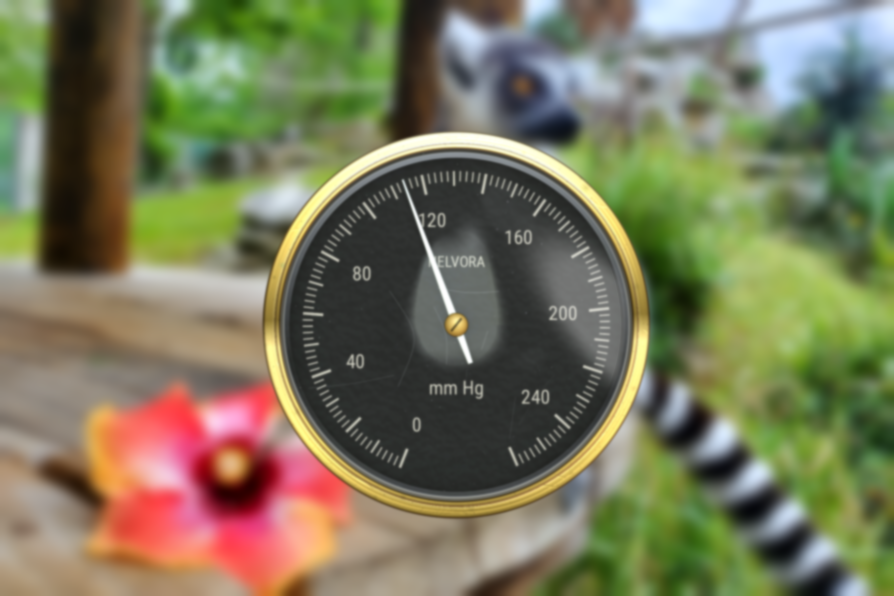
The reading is mmHg 114
